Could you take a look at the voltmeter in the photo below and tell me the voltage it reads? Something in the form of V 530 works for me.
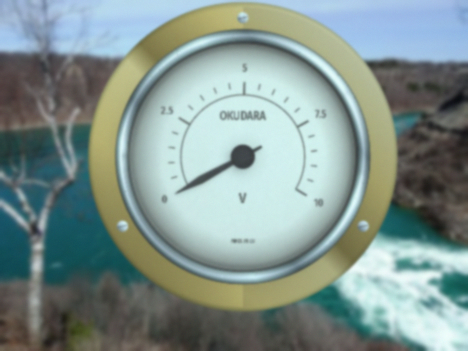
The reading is V 0
